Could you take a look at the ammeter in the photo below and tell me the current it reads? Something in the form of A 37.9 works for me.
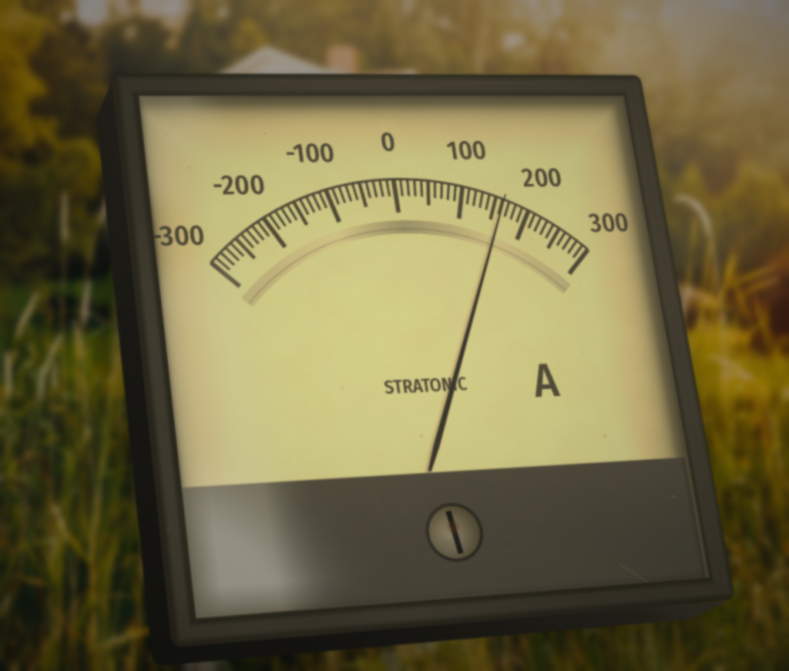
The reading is A 160
